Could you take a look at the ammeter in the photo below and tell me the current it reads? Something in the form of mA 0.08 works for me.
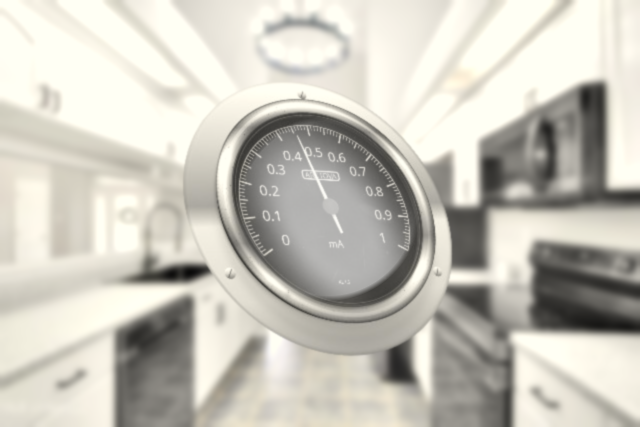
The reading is mA 0.45
